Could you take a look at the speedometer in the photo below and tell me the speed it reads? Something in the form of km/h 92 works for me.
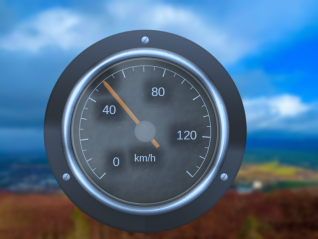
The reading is km/h 50
